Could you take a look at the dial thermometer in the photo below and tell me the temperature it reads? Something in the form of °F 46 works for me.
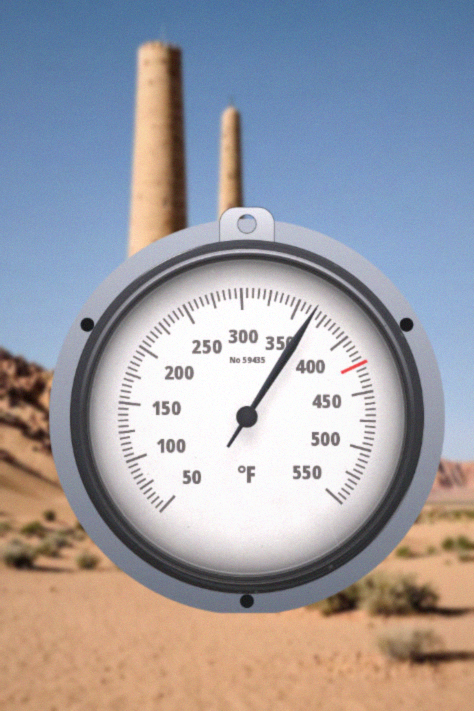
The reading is °F 365
